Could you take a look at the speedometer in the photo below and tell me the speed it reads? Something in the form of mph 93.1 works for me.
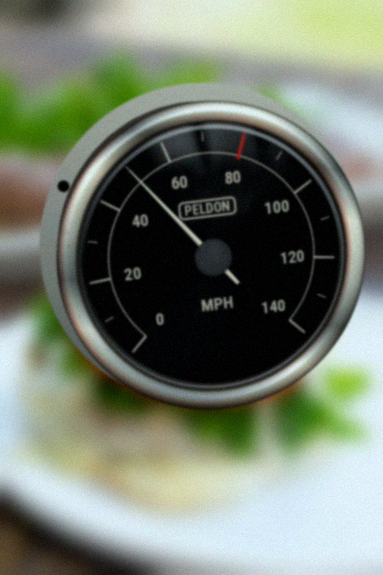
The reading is mph 50
